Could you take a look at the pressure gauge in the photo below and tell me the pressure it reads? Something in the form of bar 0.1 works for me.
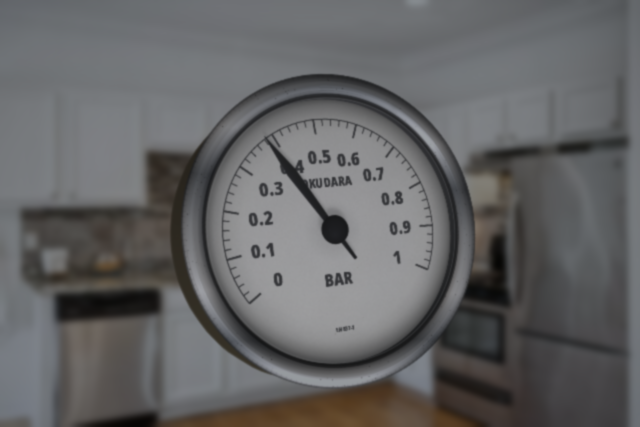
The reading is bar 0.38
